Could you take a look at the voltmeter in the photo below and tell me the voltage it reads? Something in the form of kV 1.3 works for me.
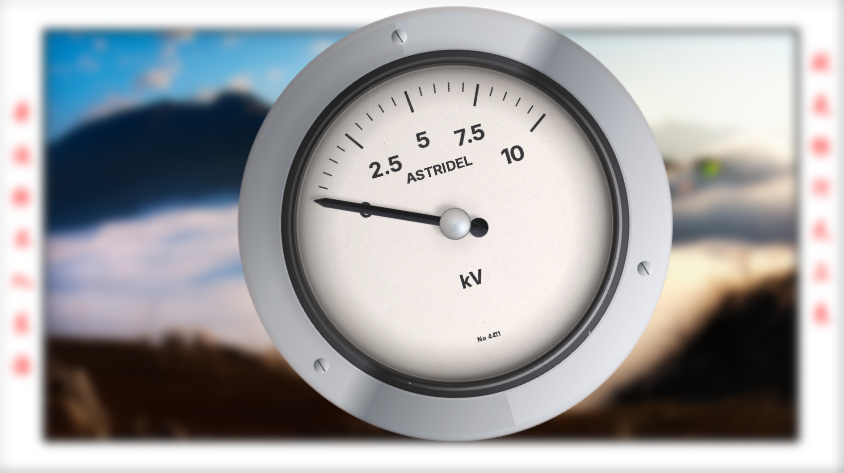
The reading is kV 0
